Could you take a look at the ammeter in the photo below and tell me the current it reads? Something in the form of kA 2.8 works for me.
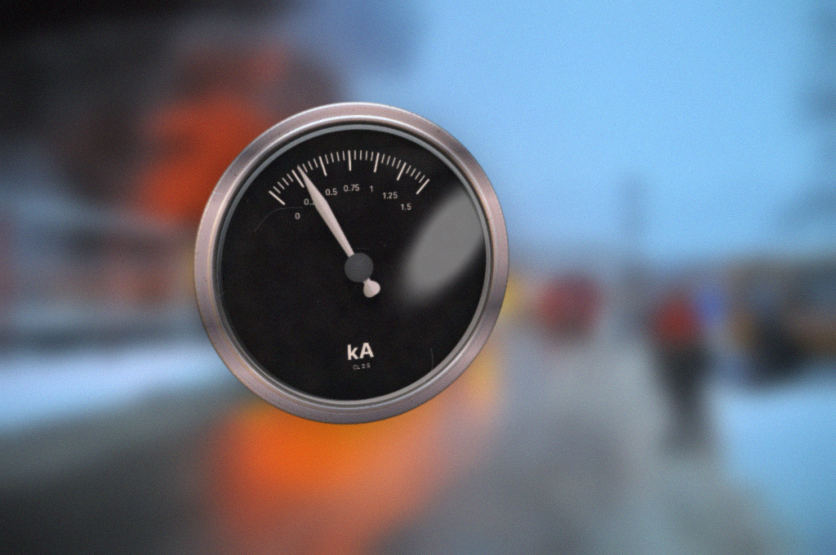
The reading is kA 0.3
